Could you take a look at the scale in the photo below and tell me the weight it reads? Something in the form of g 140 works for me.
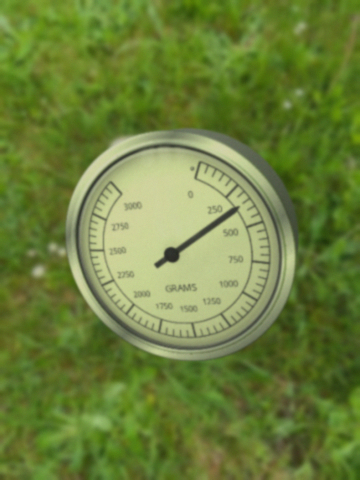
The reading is g 350
